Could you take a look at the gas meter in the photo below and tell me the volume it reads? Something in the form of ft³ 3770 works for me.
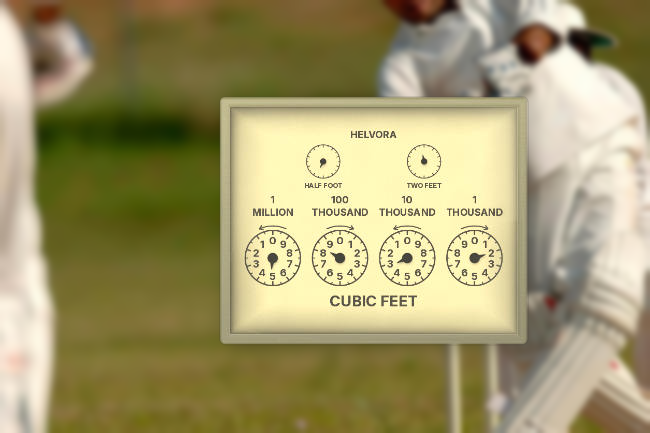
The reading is ft³ 483200
